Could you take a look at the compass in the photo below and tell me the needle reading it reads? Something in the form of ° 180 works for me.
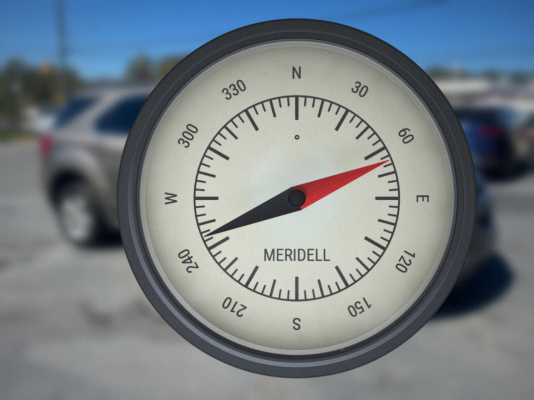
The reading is ° 67.5
